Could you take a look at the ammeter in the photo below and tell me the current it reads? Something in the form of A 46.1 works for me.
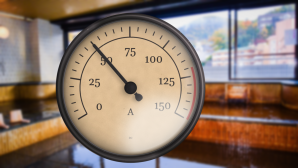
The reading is A 50
